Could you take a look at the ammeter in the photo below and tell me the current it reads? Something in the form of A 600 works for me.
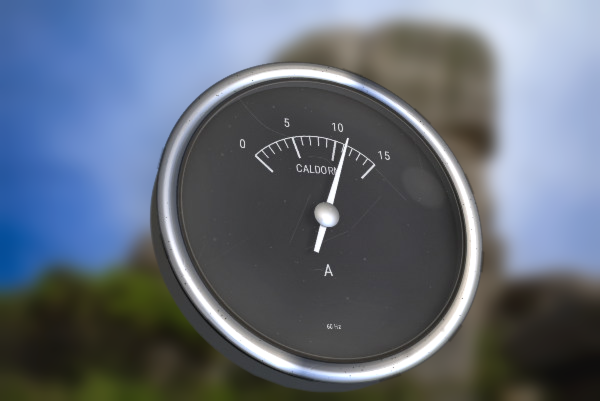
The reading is A 11
